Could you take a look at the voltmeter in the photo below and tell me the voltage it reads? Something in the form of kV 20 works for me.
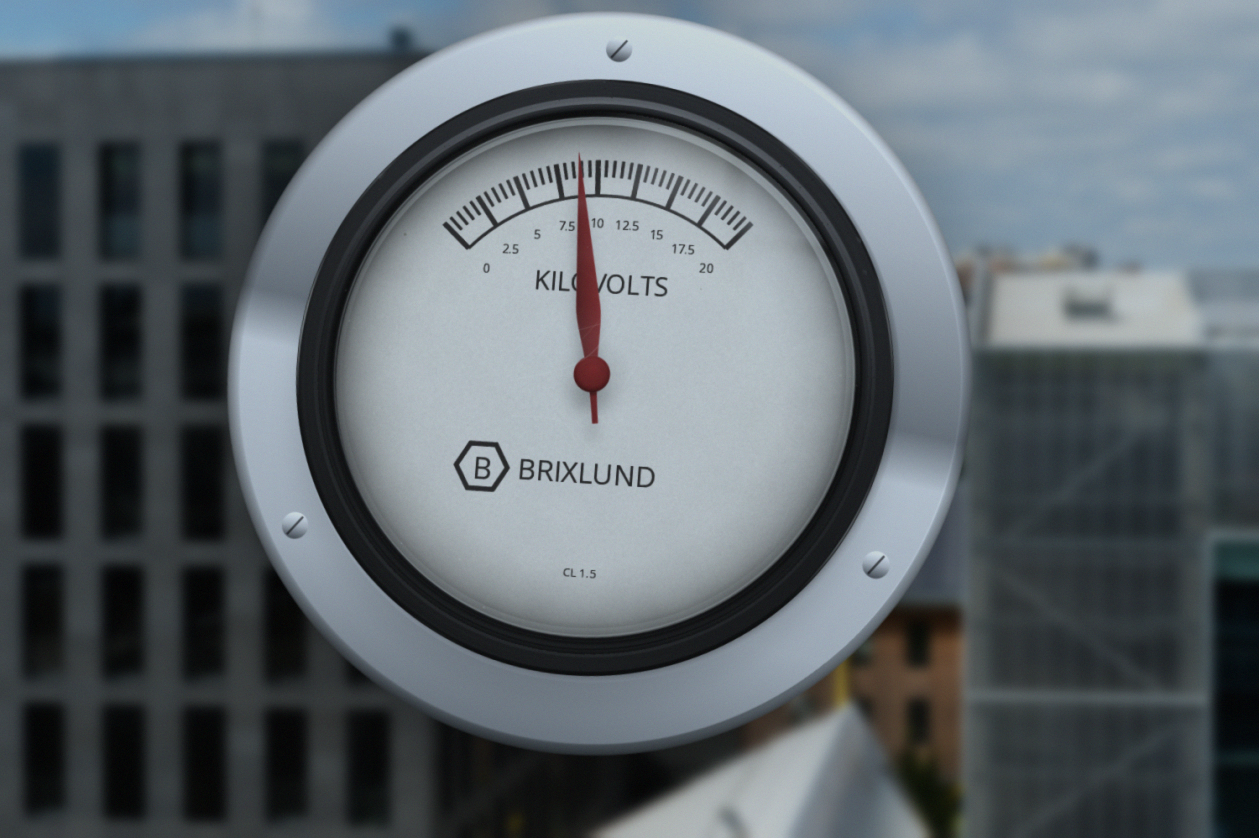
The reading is kV 9
